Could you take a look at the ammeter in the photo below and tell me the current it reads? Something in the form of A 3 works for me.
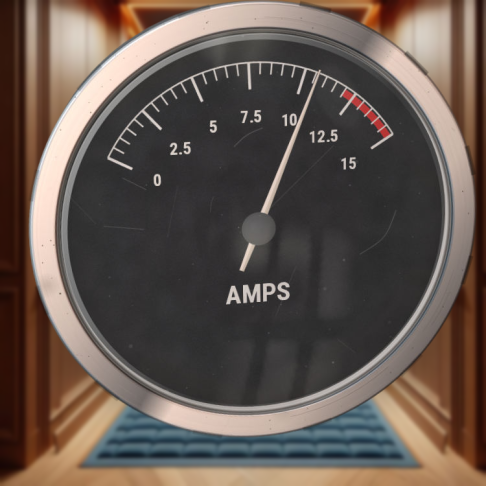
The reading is A 10.5
